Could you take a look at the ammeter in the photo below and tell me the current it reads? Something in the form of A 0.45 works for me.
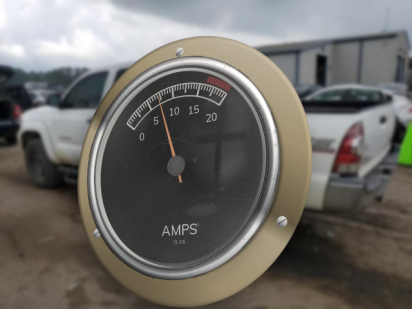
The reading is A 7.5
